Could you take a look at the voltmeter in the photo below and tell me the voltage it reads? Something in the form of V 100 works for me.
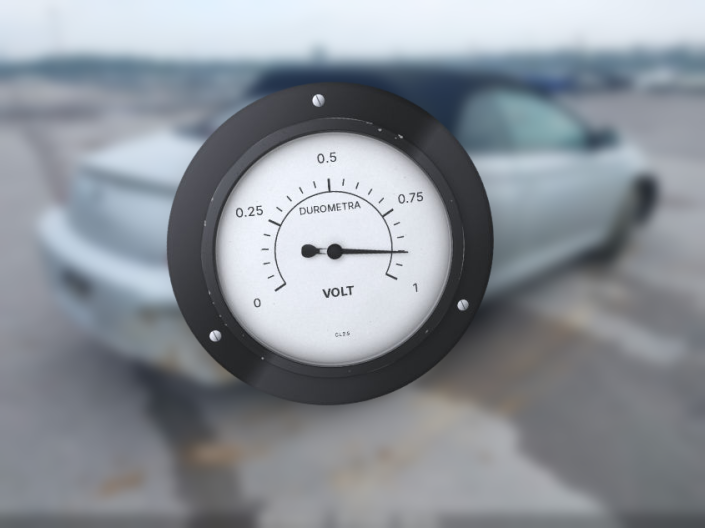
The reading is V 0.9
